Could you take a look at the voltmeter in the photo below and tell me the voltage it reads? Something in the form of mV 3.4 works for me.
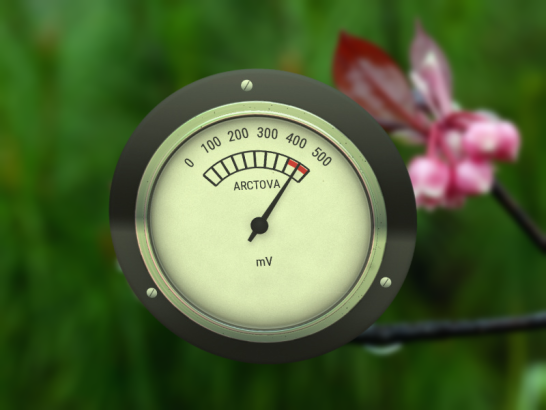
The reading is mV 450
